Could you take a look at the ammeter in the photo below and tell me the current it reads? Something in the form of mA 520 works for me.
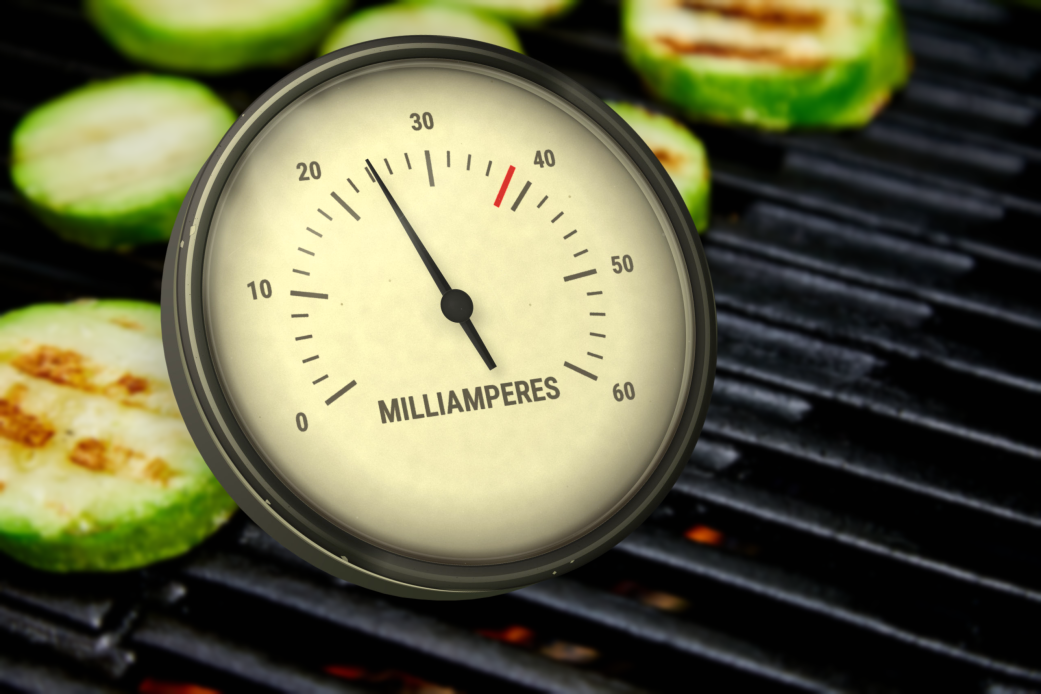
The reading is mA 24
